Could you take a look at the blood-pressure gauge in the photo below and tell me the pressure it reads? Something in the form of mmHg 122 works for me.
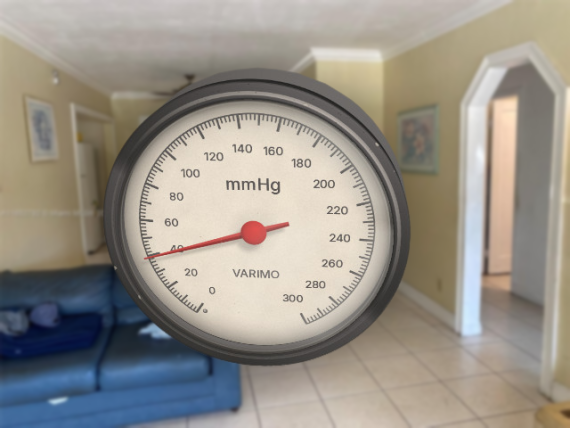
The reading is mmHg 40
